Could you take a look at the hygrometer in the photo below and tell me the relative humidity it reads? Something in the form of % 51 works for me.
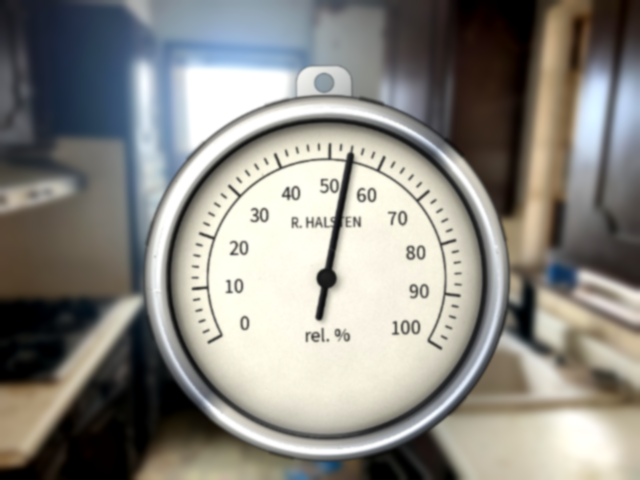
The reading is % 54
